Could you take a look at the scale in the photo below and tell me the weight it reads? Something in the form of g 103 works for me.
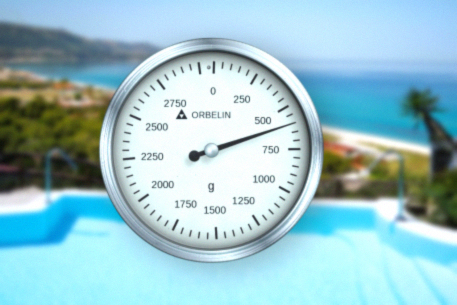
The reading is g 600
